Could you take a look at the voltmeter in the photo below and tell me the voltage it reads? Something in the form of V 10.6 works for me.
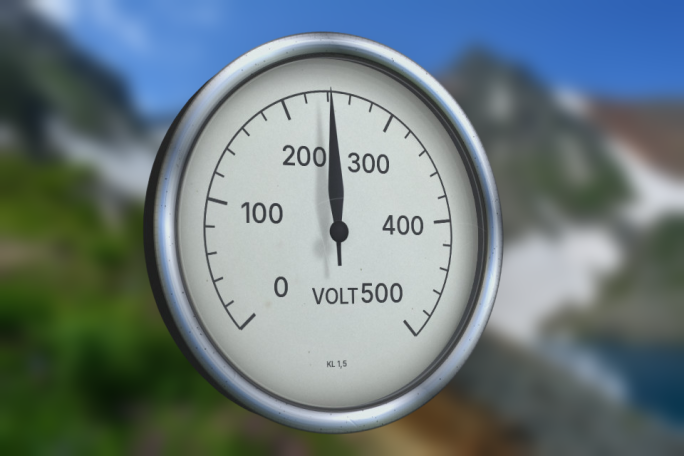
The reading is V 240
